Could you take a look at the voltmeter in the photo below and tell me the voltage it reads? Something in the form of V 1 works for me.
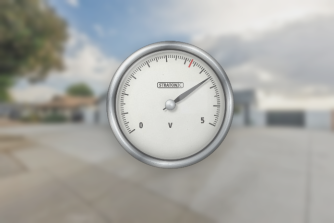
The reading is V 3.75
